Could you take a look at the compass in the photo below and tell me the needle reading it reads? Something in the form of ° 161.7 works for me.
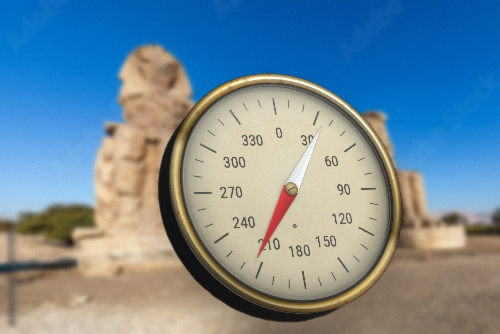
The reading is ° 215
